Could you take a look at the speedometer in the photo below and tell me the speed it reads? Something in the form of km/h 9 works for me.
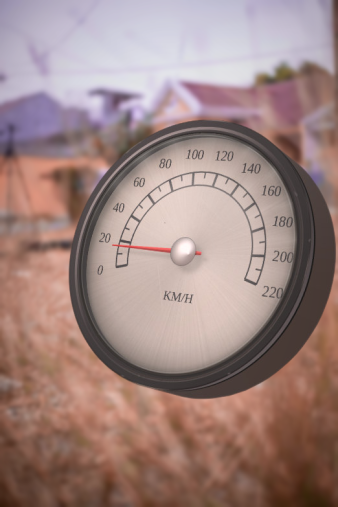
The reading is km/h 15
